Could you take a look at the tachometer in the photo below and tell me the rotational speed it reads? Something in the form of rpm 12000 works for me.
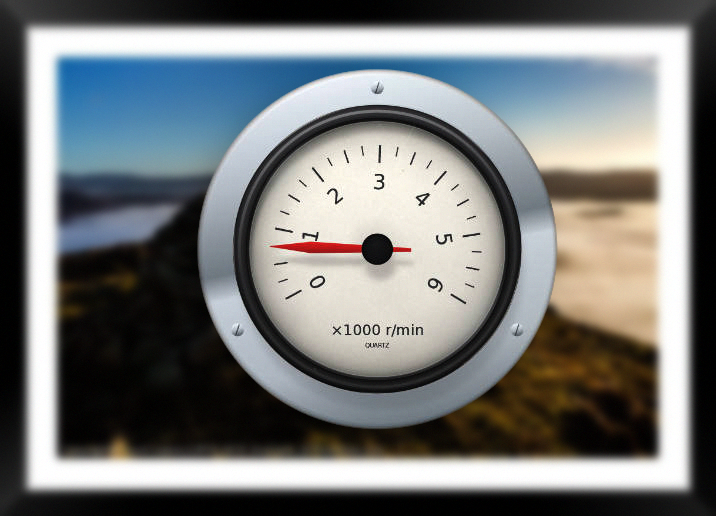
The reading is rpm 750
